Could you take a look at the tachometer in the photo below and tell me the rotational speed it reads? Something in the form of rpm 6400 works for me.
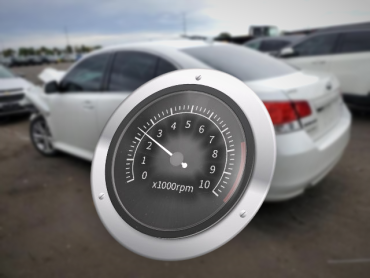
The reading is rpm 2400
